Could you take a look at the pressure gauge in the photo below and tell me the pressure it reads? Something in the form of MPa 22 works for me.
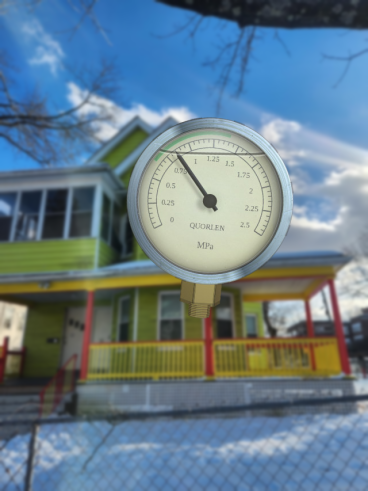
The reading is MPa 0.85
